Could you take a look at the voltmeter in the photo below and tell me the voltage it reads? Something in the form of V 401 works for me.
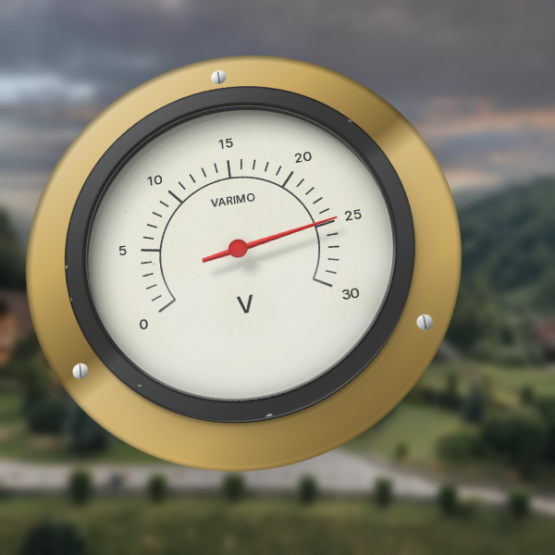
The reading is V 25
